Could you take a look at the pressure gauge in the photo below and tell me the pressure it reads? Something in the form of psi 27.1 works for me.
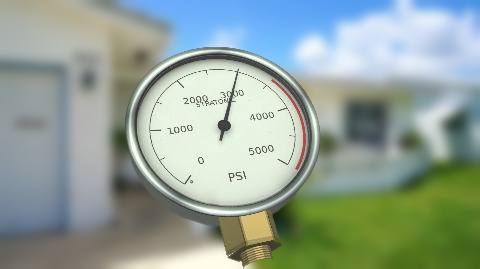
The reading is psi 3000
